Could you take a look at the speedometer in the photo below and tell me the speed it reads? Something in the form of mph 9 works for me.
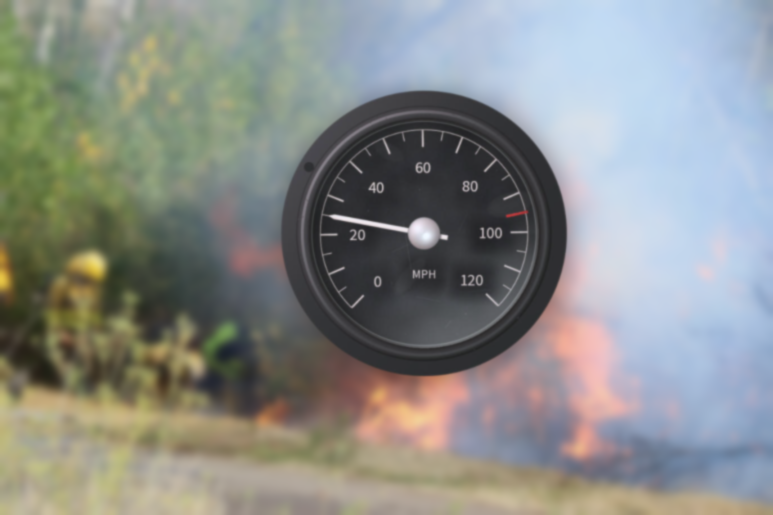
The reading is mph 25
